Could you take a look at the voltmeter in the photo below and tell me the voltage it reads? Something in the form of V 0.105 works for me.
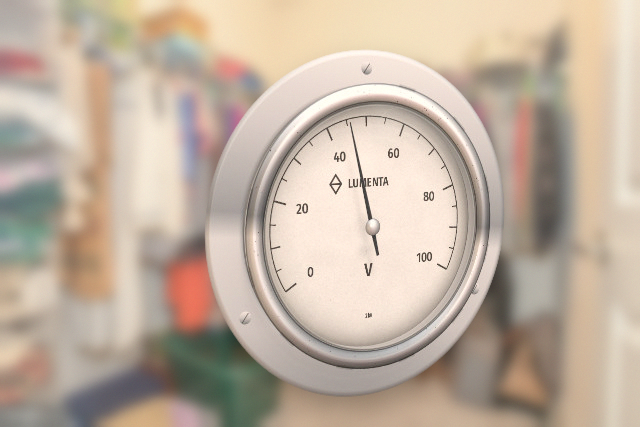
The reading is V 45
